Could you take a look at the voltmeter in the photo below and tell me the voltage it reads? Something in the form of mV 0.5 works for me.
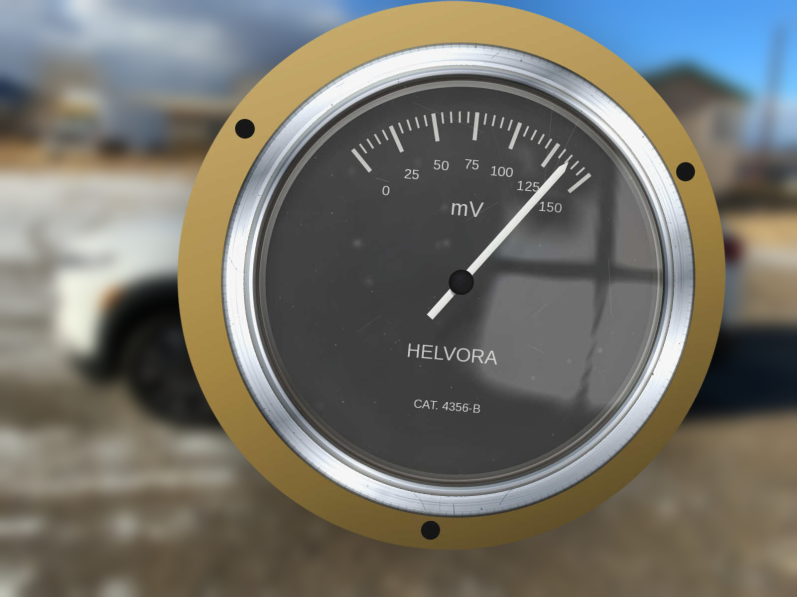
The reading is mV 135
